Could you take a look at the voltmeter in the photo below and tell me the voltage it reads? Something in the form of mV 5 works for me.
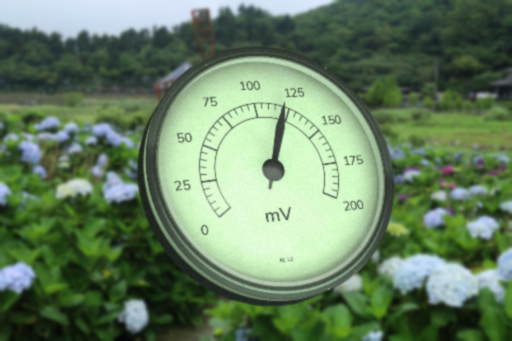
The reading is mV 120
